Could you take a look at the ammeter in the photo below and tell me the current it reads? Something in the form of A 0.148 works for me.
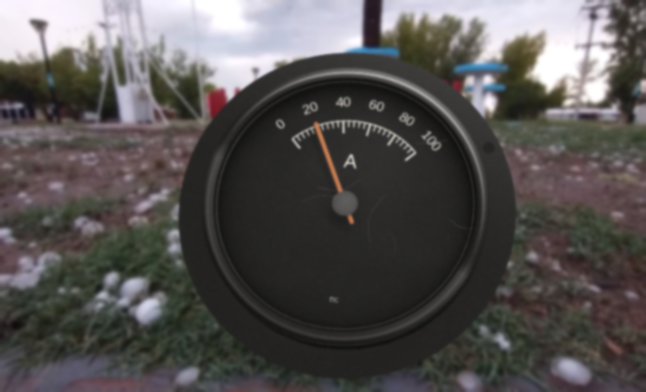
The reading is A 20
